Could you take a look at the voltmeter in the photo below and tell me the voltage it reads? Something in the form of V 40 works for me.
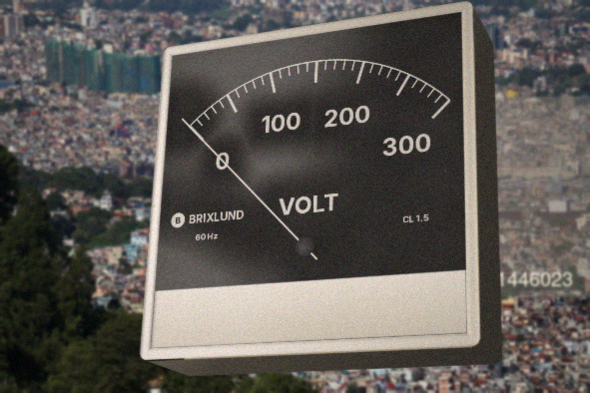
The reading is V 0
